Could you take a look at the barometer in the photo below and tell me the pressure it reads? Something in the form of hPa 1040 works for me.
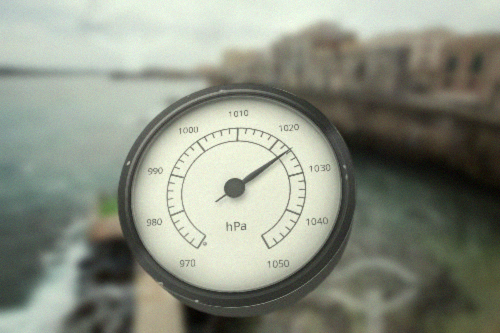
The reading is hPa 1024
